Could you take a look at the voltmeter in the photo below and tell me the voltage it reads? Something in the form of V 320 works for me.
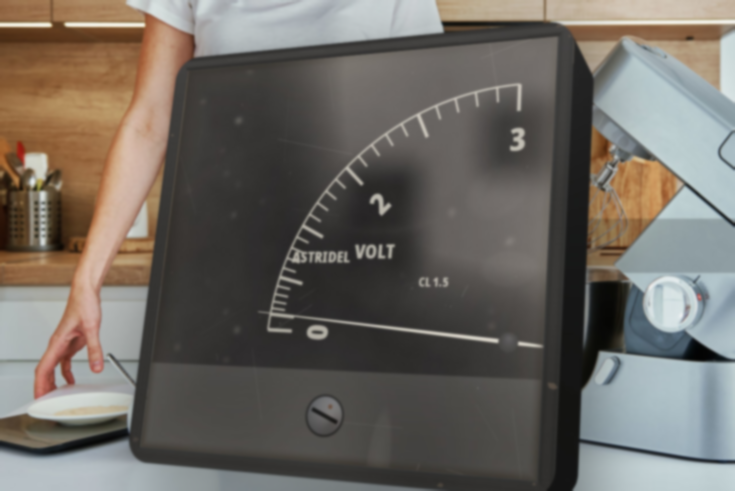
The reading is V 0.5
